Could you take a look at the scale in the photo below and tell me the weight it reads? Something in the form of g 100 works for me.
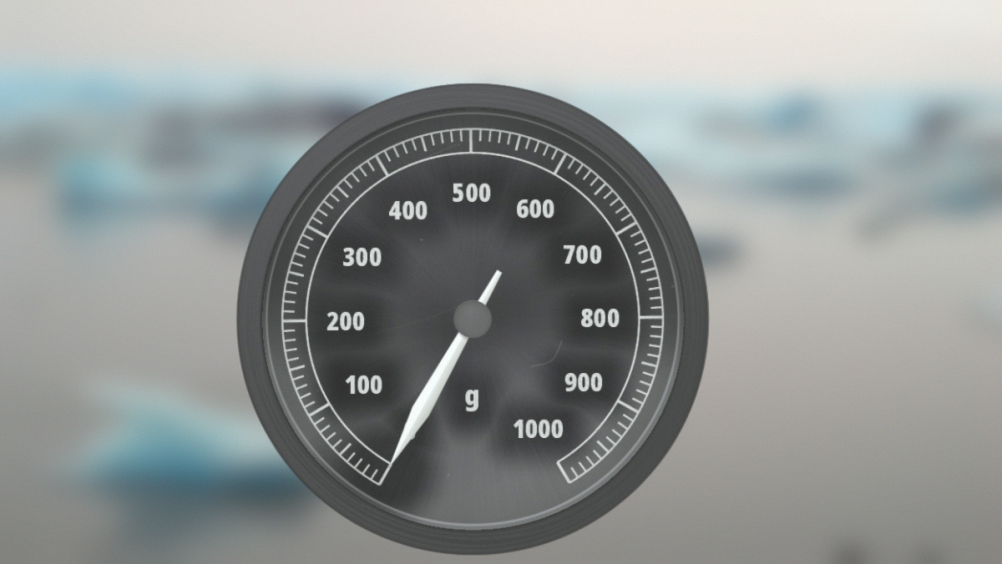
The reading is g 0
